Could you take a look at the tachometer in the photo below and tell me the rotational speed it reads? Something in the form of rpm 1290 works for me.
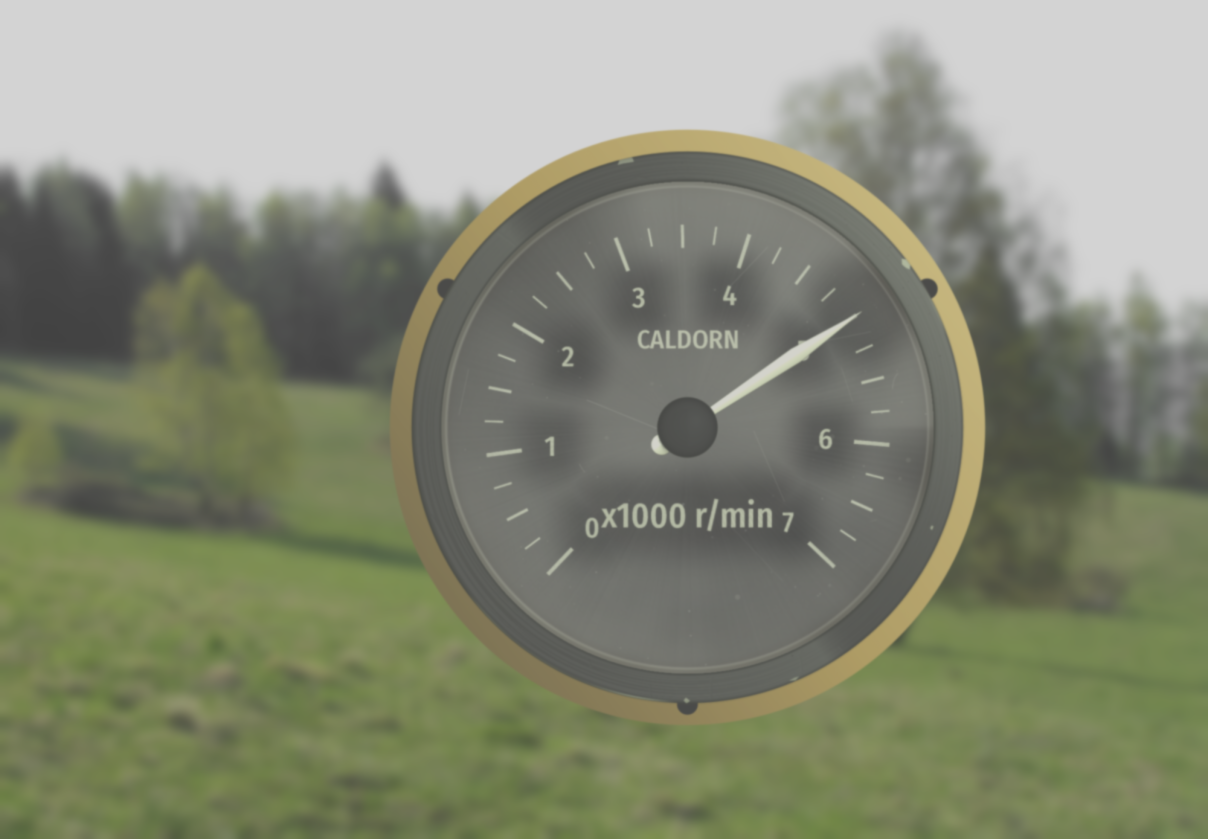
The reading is rpm 5000
